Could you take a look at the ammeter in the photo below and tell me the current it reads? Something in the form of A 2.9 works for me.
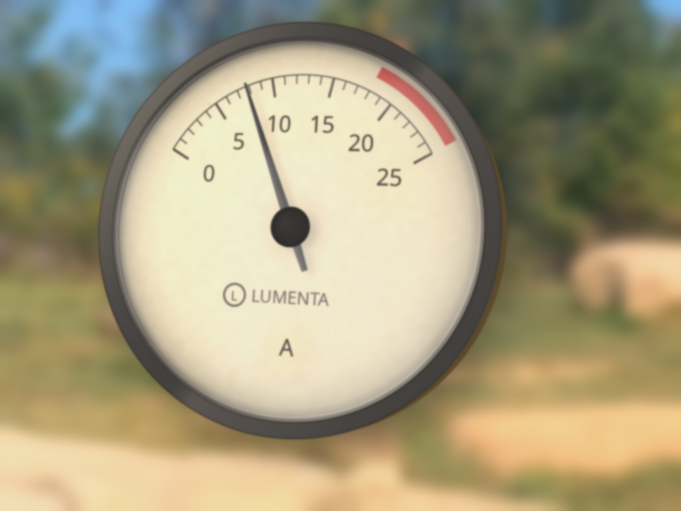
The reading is A 8
